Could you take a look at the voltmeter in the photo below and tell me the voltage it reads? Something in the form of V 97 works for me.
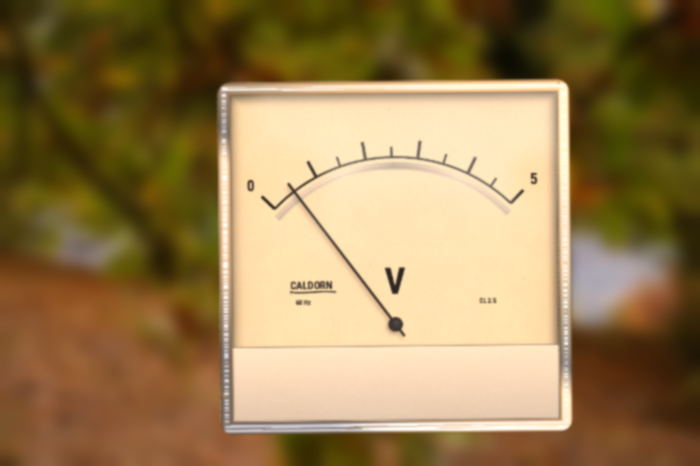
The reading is V 0.5
